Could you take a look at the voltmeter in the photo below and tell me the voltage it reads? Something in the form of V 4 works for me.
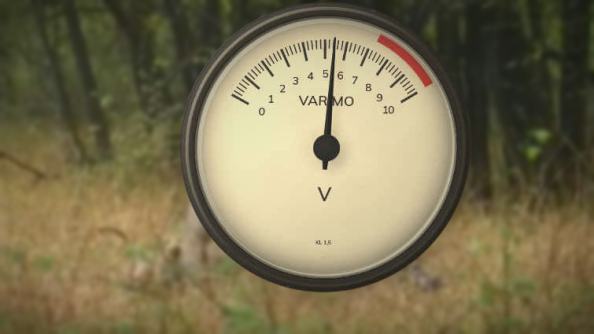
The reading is V 5.4
